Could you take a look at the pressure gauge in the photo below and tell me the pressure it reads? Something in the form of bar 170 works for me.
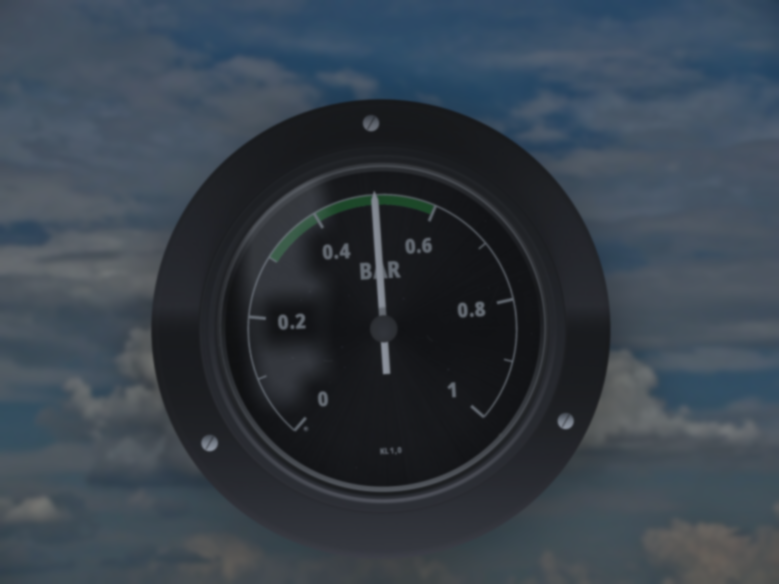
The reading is bar 0.5
